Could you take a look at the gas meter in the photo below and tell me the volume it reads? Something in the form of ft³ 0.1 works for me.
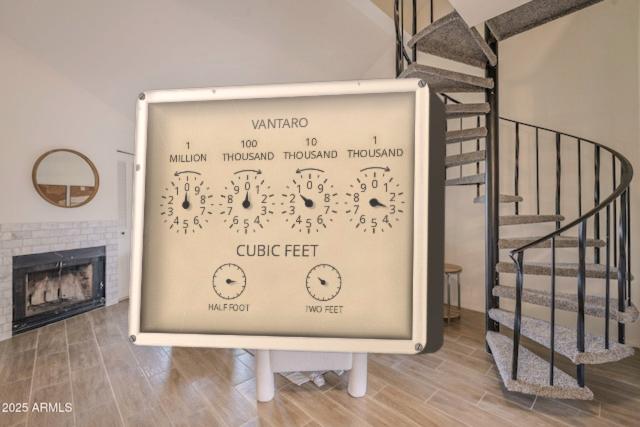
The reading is ft³ 1300
